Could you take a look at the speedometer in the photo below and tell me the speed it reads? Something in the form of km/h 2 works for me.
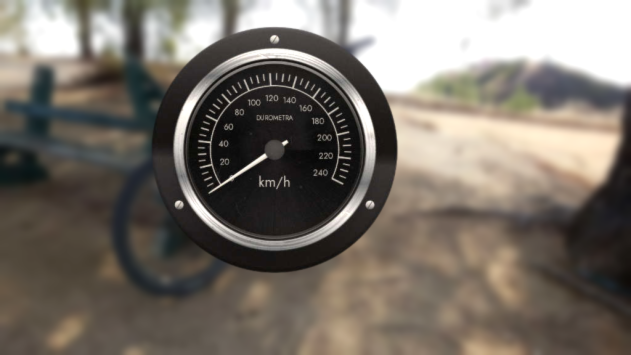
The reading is km/h 0
